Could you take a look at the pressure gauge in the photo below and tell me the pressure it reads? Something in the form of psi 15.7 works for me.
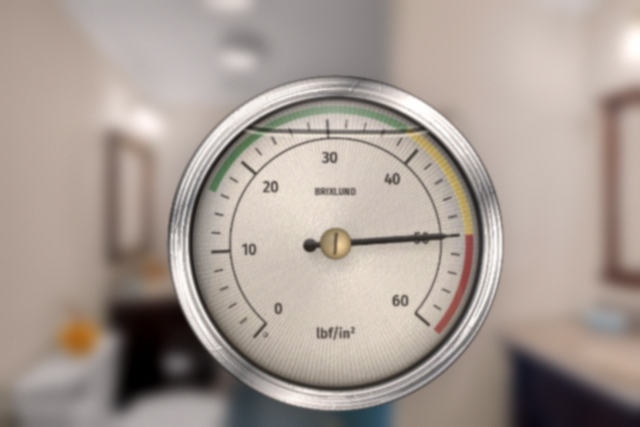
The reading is psi 50
